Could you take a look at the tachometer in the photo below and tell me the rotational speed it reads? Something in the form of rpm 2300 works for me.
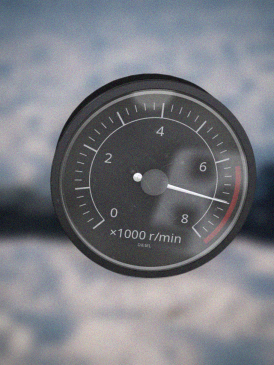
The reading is rpm 7000
